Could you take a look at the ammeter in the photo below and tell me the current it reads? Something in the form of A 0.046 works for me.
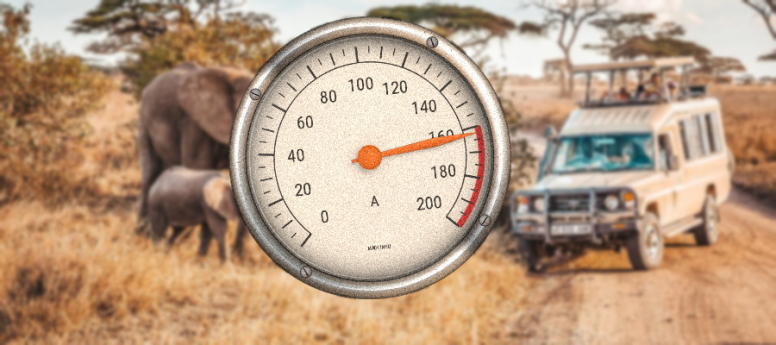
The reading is A 162.5
